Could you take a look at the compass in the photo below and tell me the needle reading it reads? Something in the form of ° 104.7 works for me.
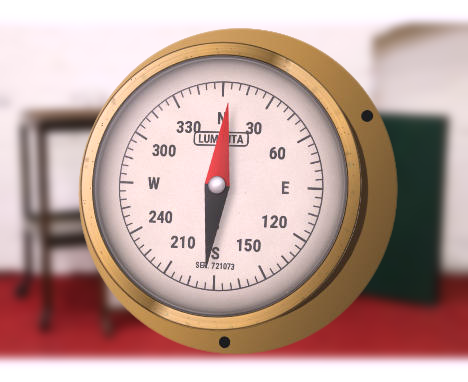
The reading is ° 5
